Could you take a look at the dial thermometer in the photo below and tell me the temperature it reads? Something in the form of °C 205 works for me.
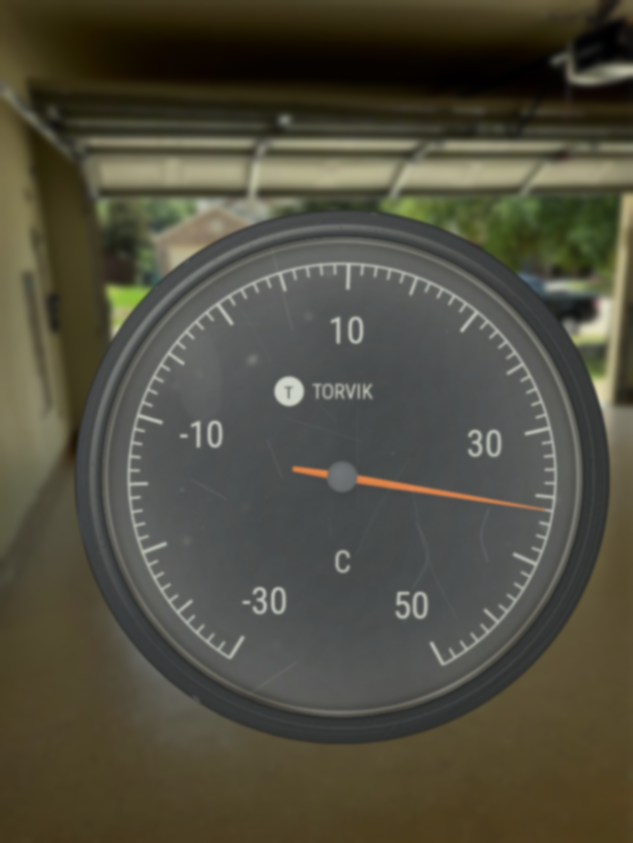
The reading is °C 36
